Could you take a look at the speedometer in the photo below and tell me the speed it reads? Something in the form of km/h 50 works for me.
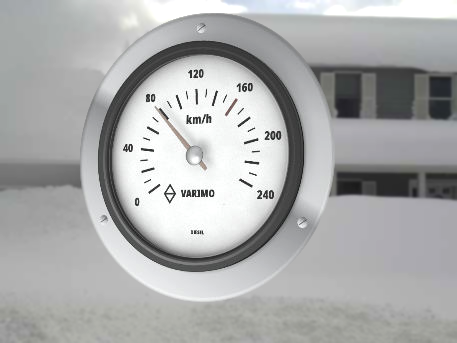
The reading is km/h 80
